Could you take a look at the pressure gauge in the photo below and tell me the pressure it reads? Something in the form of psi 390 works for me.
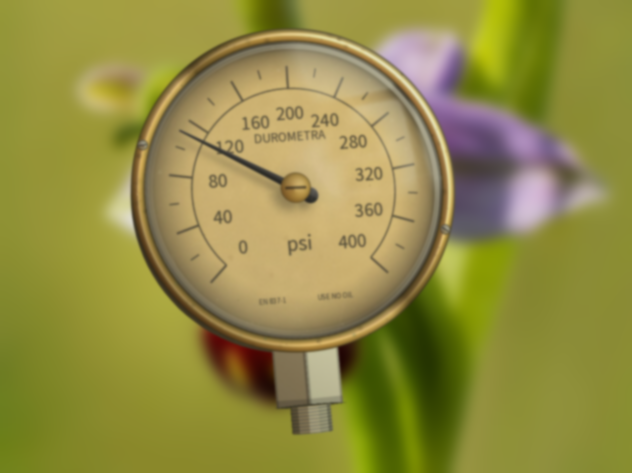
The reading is psi 110
